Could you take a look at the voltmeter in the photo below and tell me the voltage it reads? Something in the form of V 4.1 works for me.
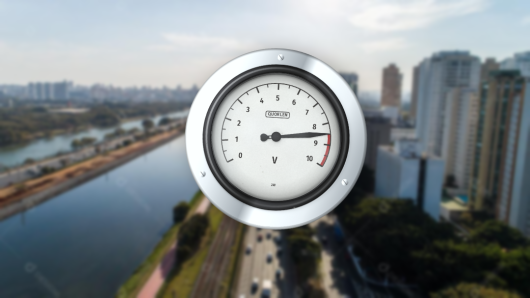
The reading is V 8.5
